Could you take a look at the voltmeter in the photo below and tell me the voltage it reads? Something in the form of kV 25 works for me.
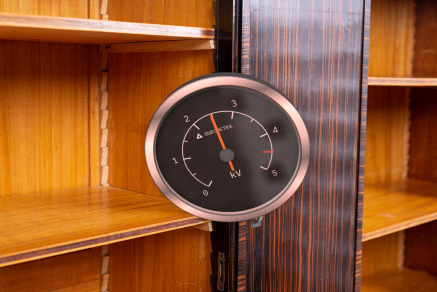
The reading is kV 2.5
